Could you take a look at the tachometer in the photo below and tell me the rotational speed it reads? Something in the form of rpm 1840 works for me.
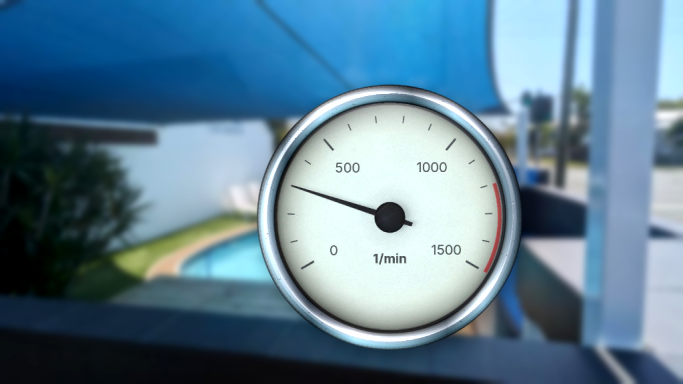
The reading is rpm 300
